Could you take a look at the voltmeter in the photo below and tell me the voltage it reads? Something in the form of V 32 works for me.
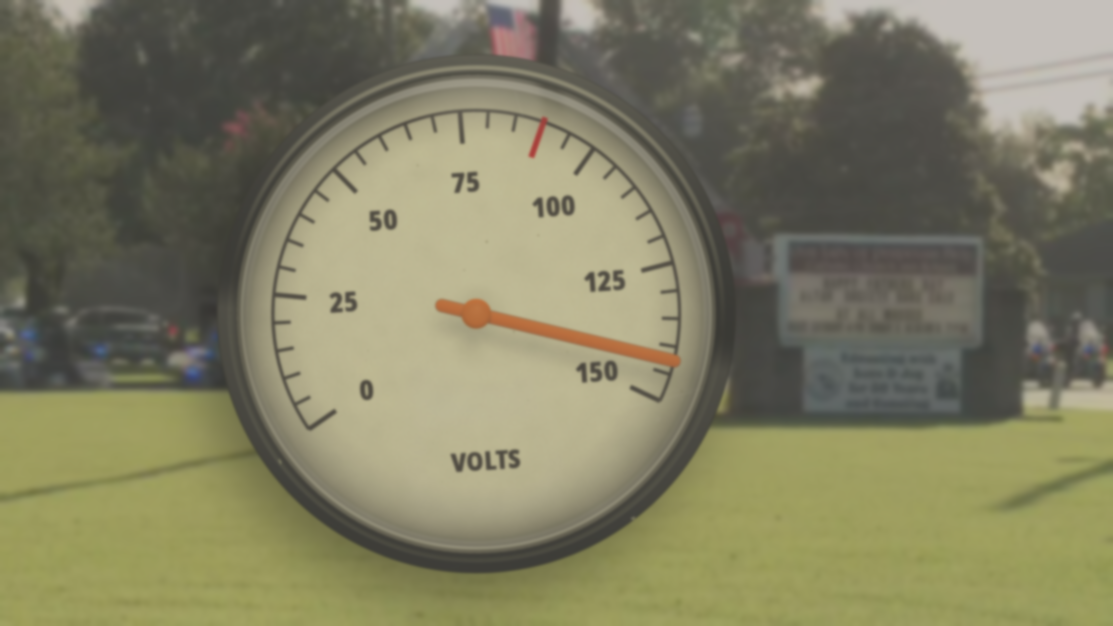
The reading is V 142.5
